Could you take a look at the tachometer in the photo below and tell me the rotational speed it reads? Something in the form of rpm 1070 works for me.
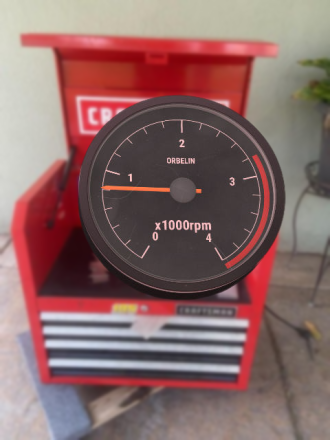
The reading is rpm 800
